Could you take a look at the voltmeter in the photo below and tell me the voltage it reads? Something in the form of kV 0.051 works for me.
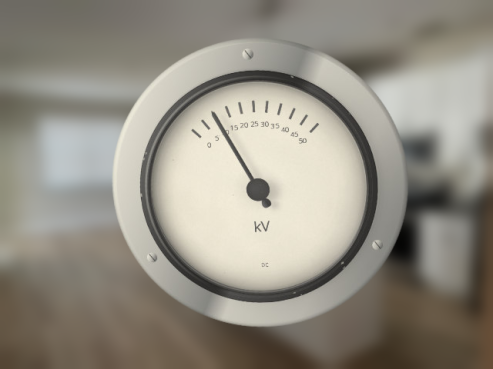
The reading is kV 10
